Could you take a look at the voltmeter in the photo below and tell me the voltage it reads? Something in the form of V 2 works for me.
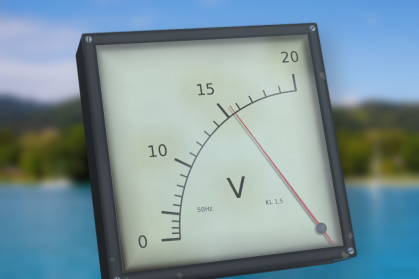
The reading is V 15.5
